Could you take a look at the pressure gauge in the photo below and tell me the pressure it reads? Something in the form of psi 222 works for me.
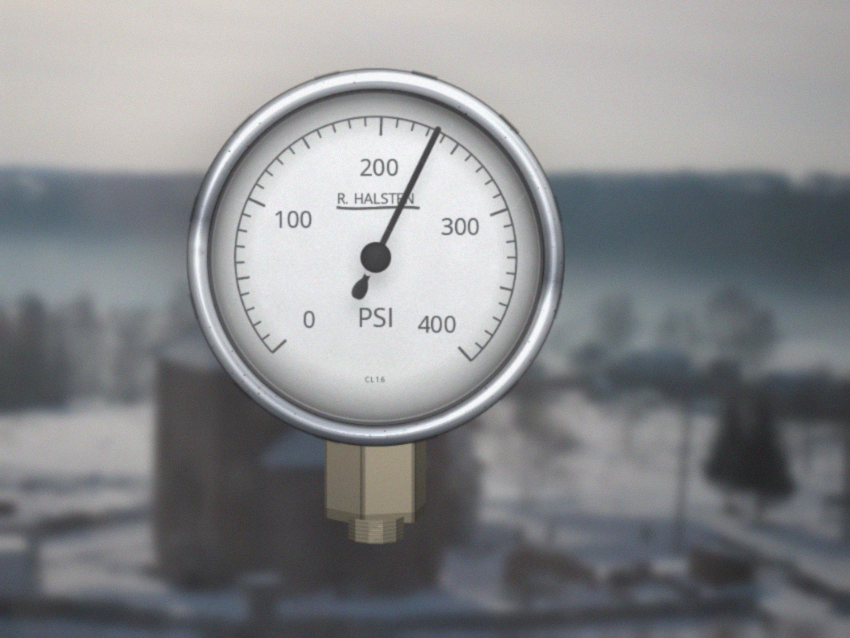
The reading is psi 235
